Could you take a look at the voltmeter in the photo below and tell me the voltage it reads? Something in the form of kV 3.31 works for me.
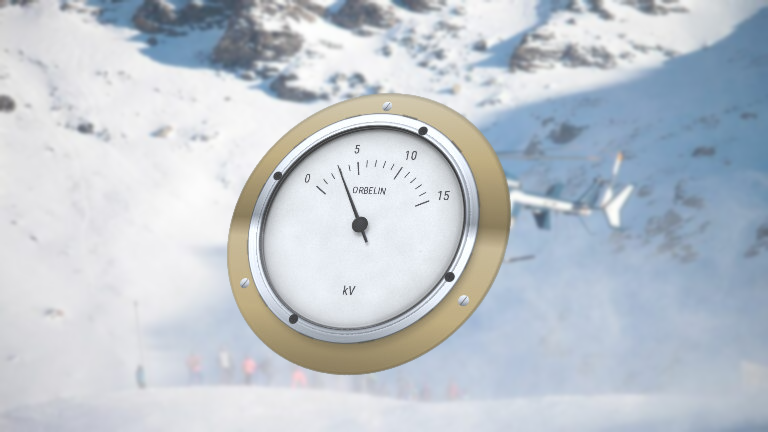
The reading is kV 3
